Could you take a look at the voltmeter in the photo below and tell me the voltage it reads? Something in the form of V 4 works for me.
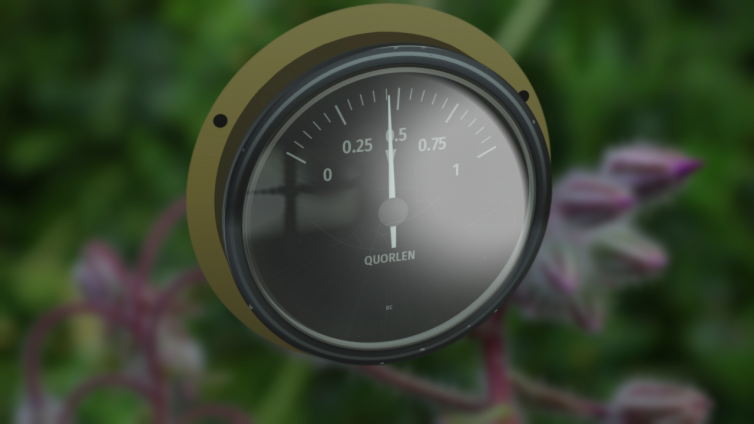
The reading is V 0.45
